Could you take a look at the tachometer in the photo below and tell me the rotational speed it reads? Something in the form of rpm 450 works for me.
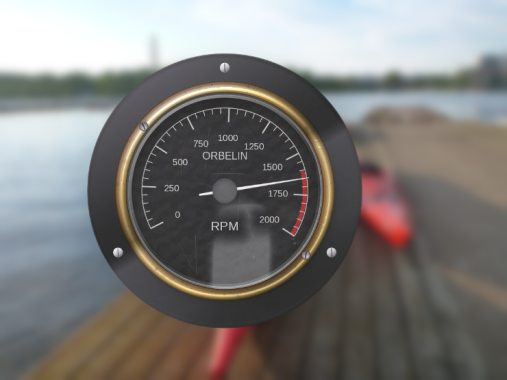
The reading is rpm 1650
